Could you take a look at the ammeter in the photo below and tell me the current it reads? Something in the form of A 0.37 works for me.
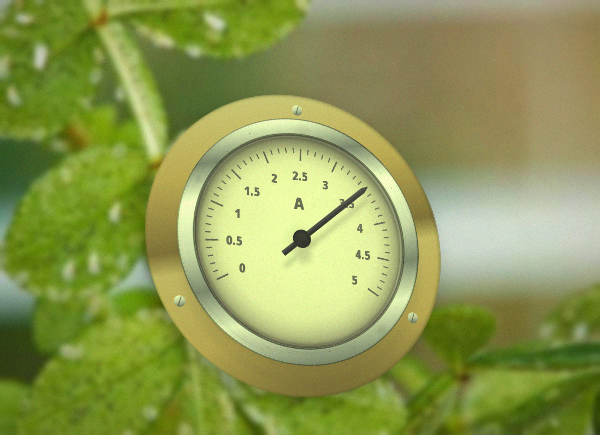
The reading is A 3.5
